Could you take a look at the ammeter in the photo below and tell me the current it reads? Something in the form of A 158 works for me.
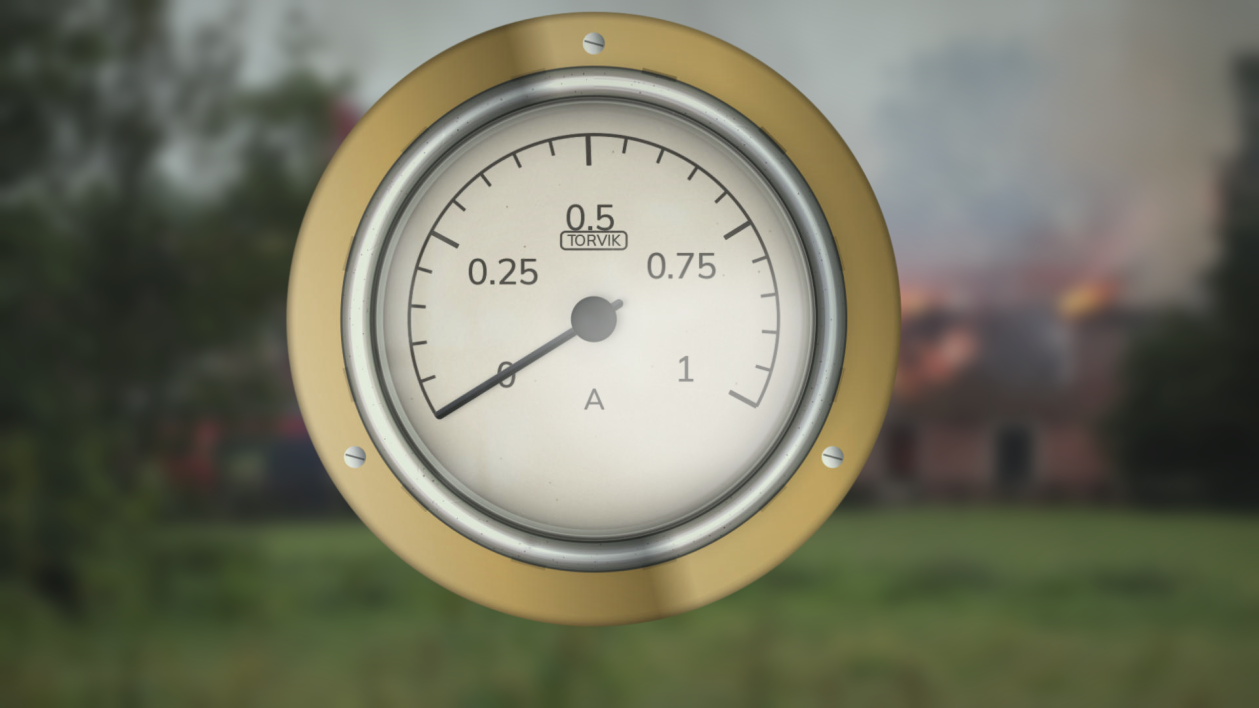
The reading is A 0
